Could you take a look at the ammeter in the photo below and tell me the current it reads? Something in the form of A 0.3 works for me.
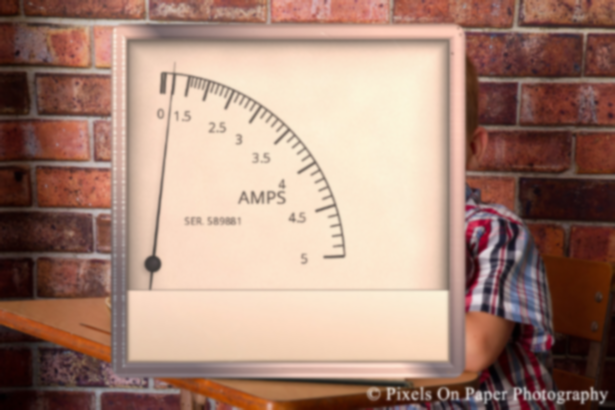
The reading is A 1
